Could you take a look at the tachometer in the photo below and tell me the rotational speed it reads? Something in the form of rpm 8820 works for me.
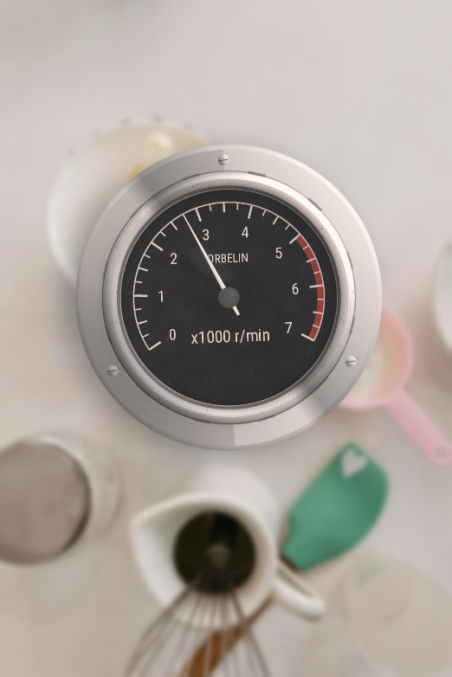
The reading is rpm 2750
